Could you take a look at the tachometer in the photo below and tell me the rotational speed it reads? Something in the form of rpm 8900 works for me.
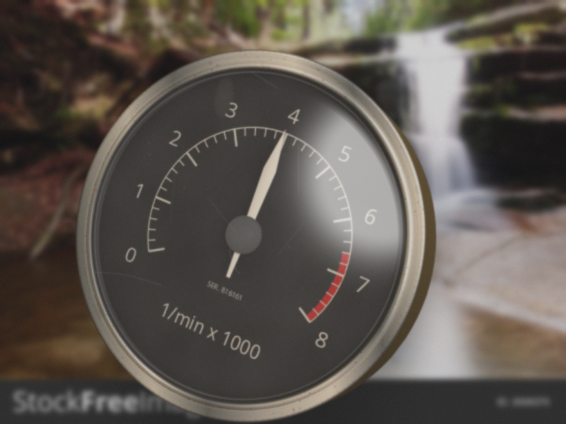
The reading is rpm 4000
